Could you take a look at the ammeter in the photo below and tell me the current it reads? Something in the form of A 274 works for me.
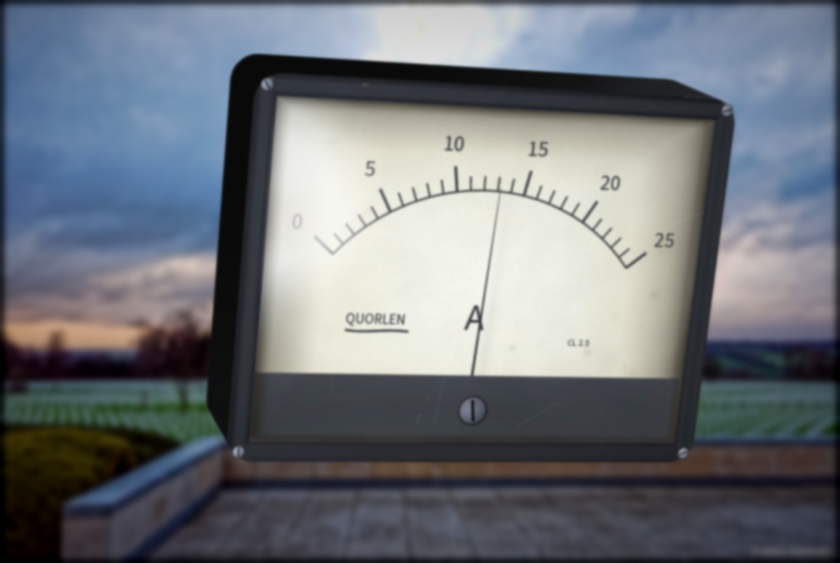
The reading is A 13
